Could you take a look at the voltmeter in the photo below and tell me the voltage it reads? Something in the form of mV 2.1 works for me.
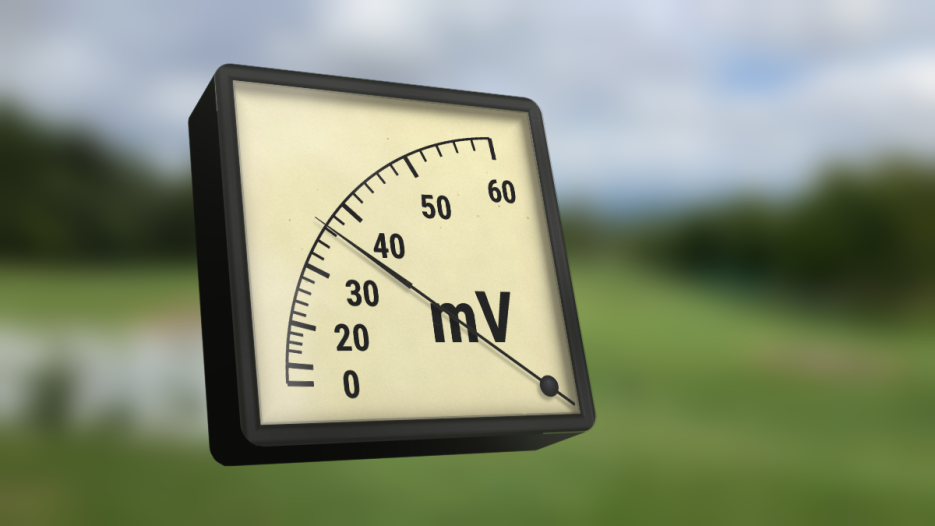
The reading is mV 36
